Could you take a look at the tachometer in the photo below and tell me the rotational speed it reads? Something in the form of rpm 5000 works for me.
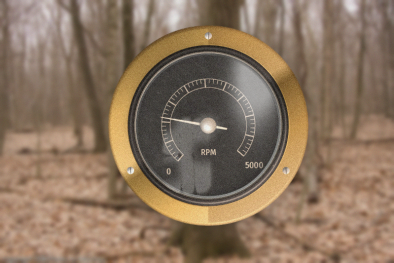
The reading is rpm 1100
